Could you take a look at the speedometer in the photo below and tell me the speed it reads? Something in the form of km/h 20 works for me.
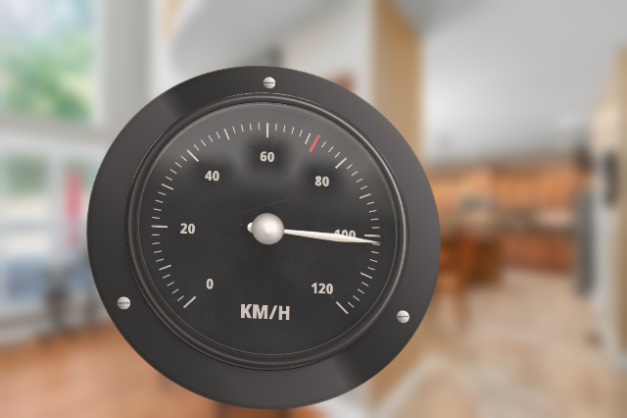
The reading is km/h 102
